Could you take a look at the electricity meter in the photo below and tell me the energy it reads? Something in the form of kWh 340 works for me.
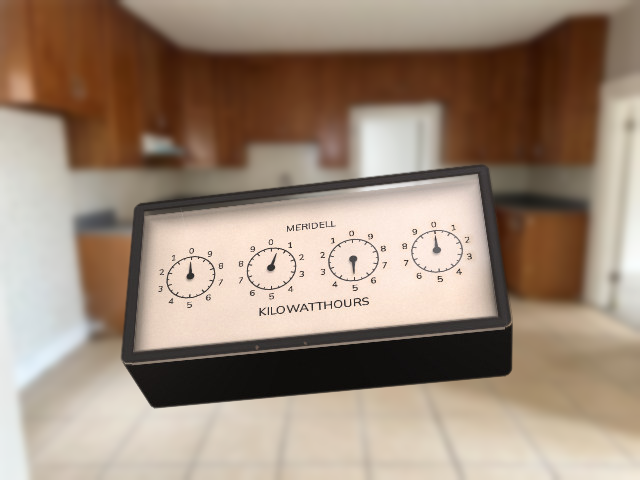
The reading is kWh 50
